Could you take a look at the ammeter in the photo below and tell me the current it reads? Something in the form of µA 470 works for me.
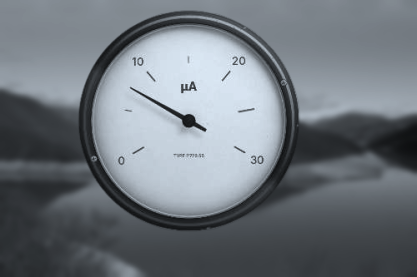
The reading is µA 7.5
